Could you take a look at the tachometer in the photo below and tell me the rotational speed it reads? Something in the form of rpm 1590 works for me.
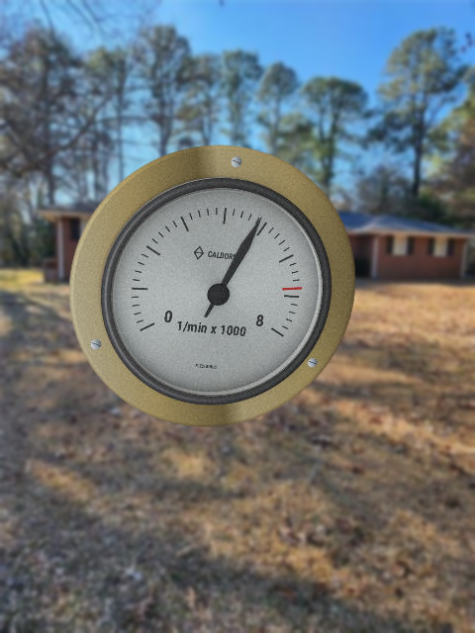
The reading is rpm 4800
